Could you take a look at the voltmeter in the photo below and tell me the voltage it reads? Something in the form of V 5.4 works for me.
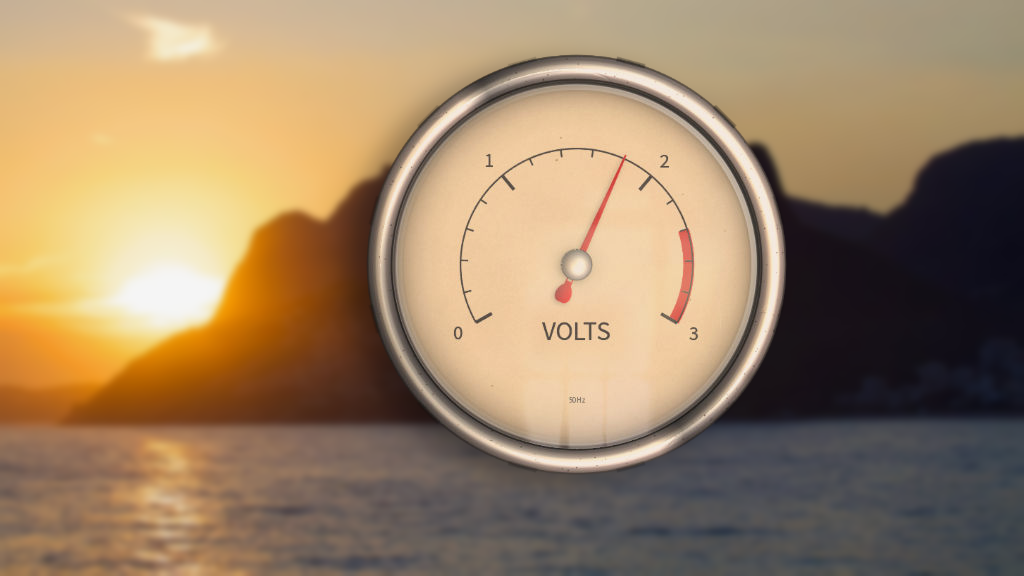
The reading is V 1.8
